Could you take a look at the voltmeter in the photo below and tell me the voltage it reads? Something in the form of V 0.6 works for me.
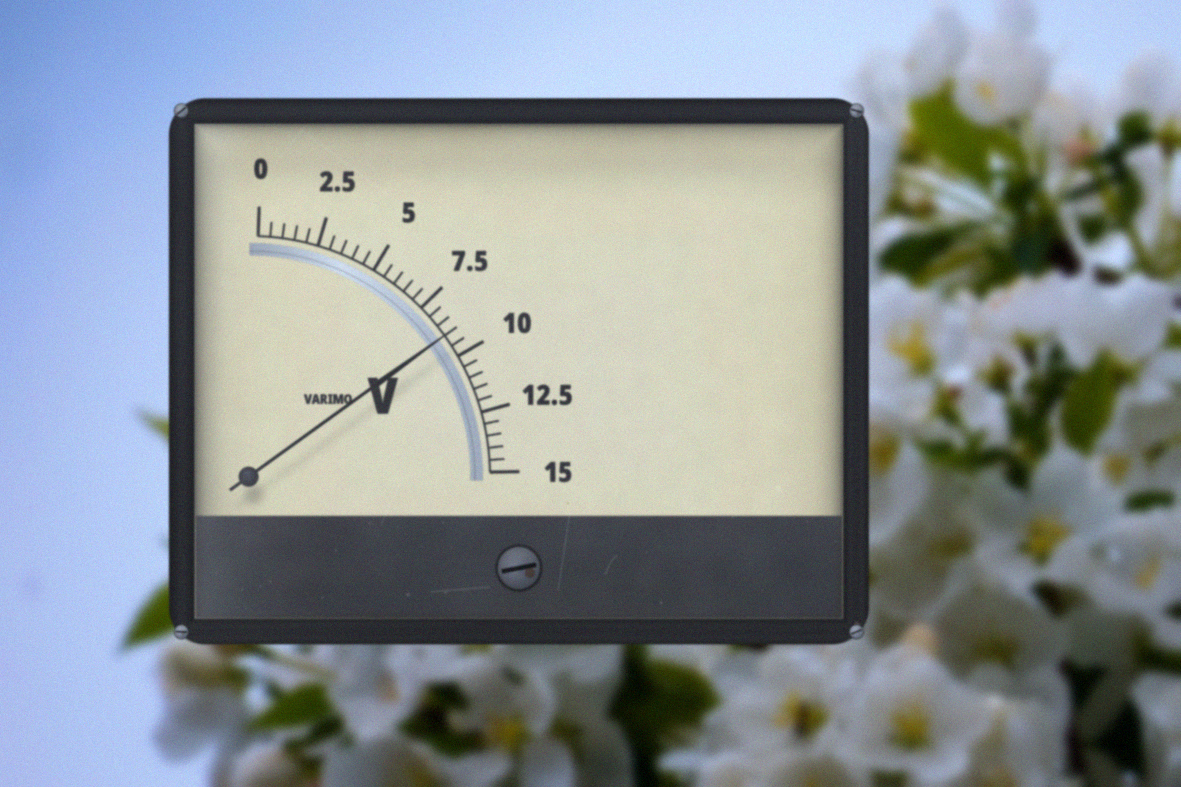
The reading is V 9
